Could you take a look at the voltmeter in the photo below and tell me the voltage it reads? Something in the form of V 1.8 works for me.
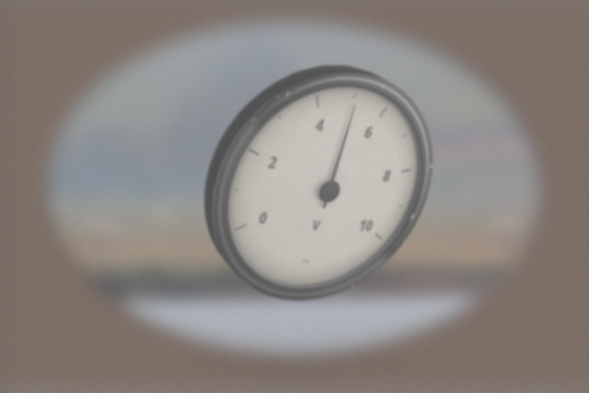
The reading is V 5
